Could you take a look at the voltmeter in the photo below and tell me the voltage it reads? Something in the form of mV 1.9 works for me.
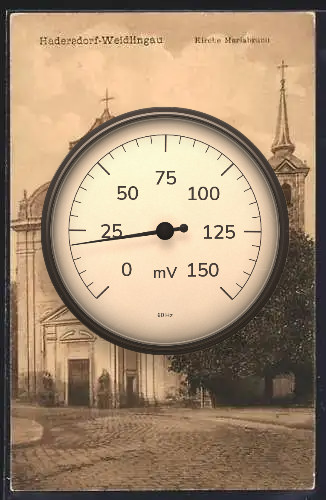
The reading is mV 20
